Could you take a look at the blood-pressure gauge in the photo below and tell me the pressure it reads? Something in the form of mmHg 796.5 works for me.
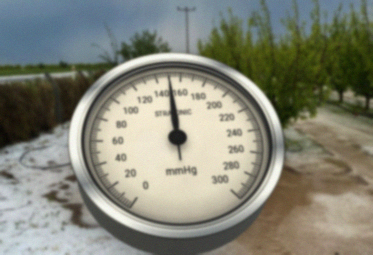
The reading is mmHg 150
